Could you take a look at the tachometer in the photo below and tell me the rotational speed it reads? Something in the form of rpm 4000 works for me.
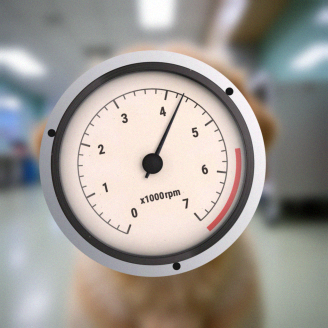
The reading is rpm 4300
